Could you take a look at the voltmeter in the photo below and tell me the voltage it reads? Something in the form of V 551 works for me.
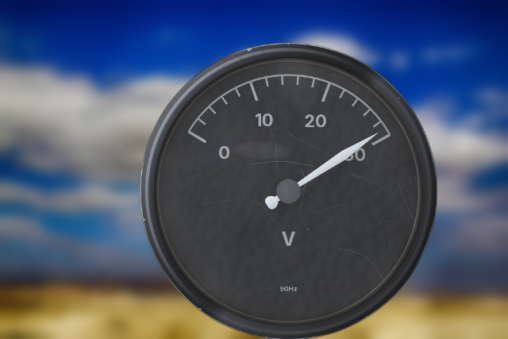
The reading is V 29
